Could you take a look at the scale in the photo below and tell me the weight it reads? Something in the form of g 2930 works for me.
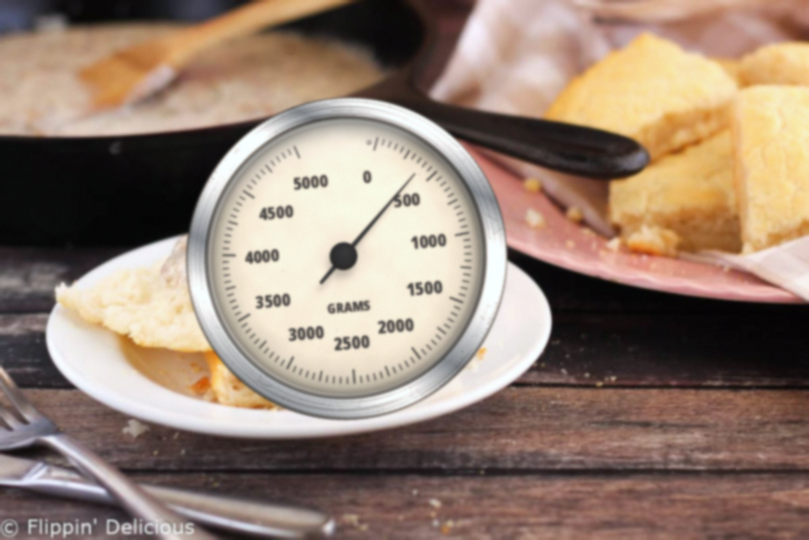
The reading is g 400
